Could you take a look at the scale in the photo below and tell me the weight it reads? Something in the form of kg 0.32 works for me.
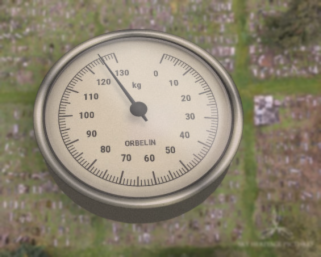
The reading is kg 125
